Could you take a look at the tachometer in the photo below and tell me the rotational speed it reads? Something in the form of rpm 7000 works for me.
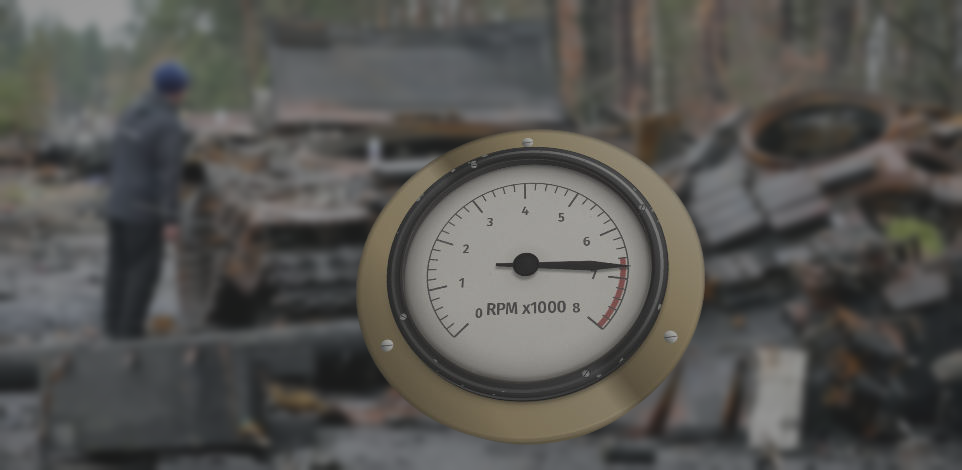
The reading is rpm 6800
